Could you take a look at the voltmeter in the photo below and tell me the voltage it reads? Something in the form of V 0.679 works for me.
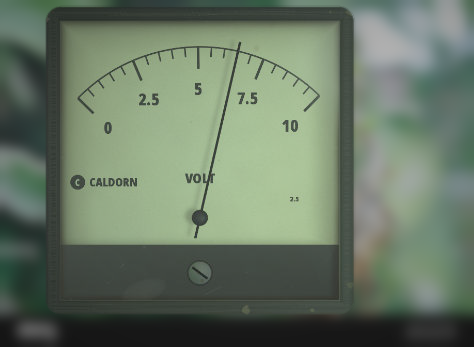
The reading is V 6.5
